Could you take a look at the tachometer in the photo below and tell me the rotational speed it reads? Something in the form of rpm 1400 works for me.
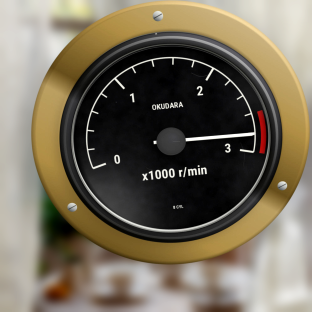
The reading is rpm 2800
